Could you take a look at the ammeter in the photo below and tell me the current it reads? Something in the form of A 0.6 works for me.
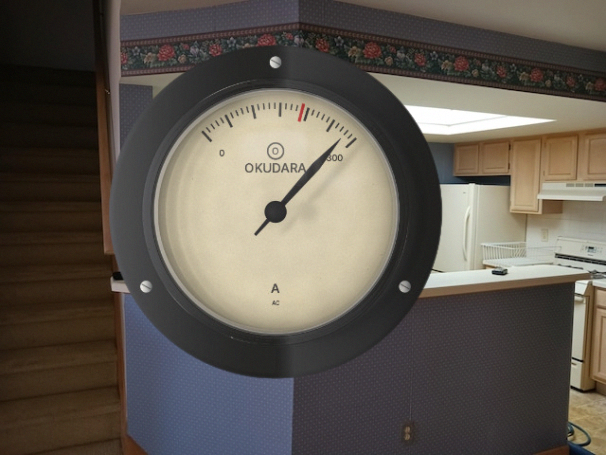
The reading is A 280
